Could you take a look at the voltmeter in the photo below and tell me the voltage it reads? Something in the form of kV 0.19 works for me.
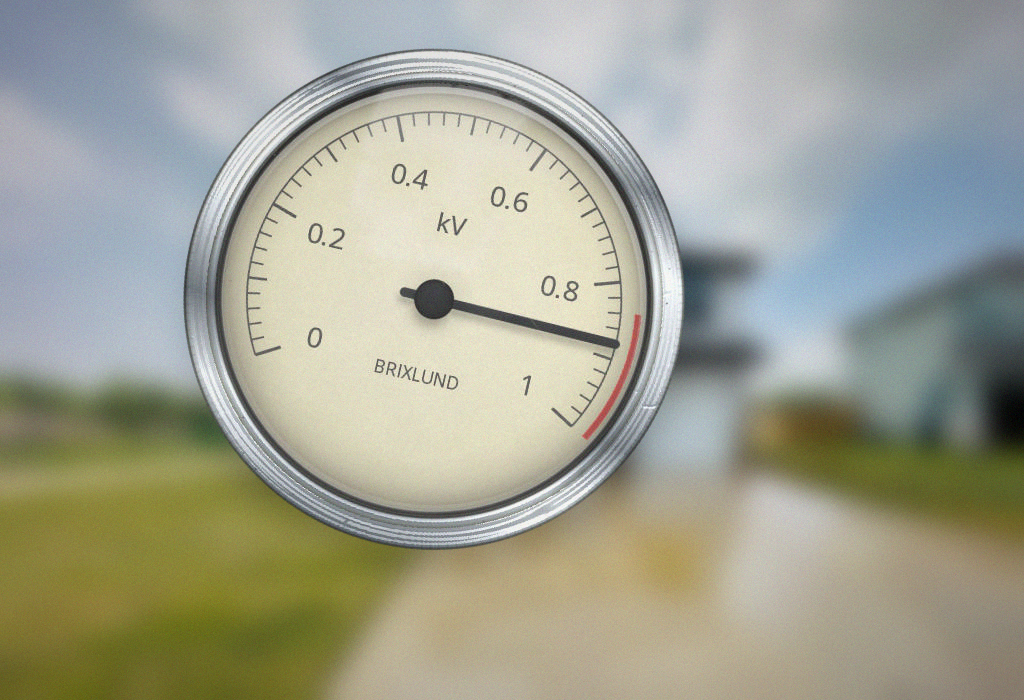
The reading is kV 0.88
